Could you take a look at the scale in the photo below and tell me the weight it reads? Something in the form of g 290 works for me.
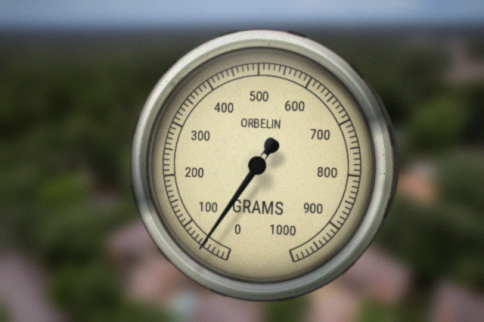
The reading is g 50
